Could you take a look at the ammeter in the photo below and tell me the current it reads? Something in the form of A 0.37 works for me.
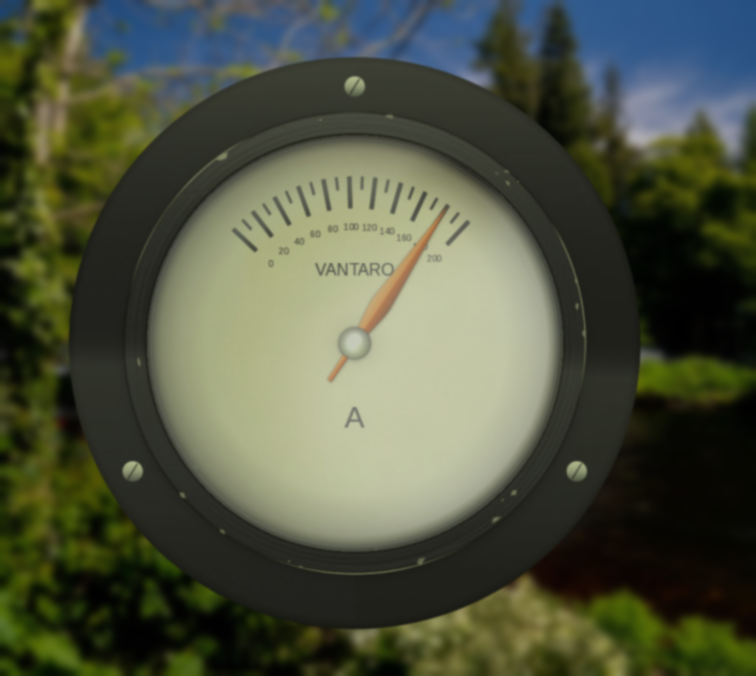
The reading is A 180
